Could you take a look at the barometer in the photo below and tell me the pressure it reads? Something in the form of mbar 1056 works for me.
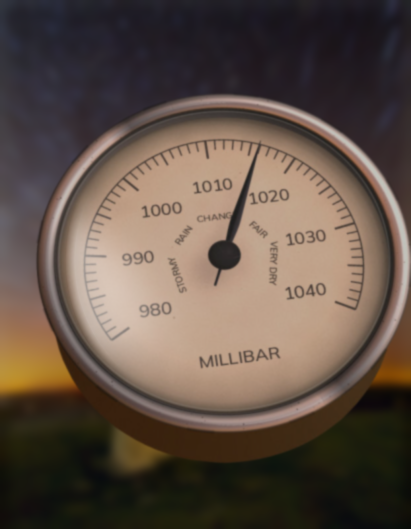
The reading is mbar 1016
